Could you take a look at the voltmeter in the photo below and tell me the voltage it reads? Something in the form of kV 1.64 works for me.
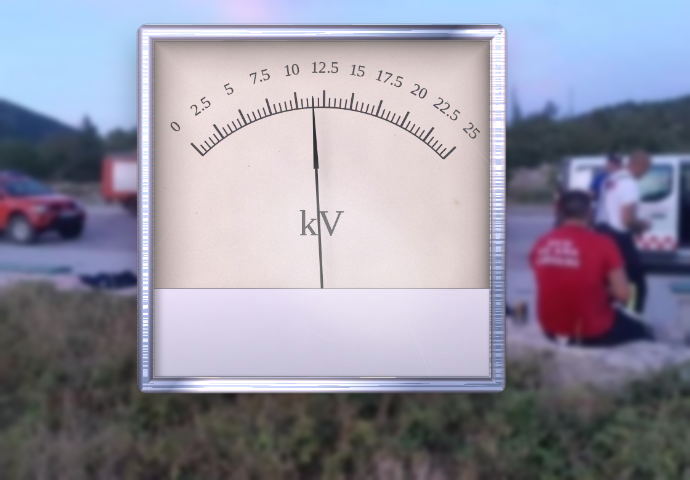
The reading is kV 11.5
